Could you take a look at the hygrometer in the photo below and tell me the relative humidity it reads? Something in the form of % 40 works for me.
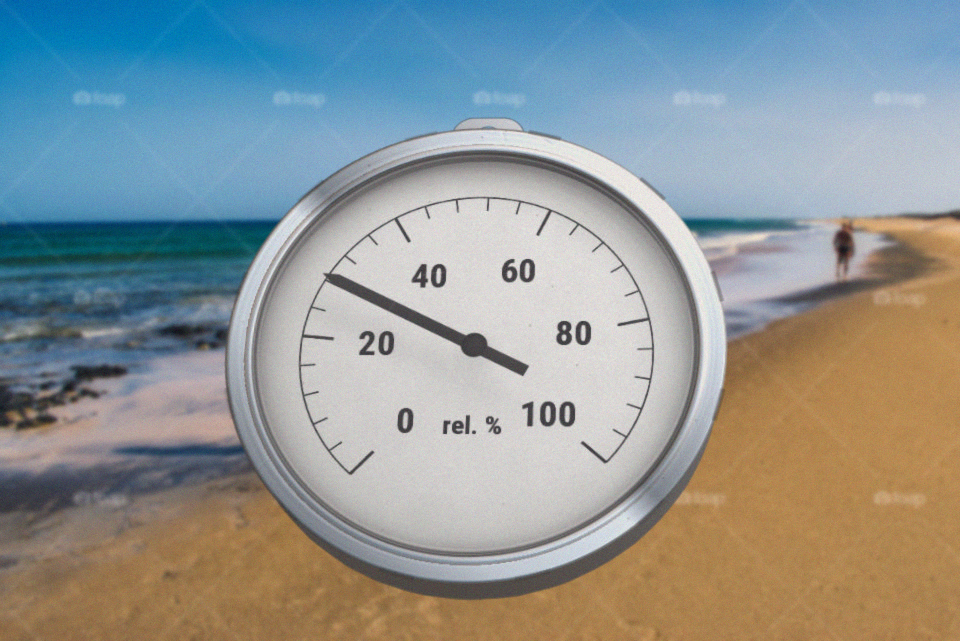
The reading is % 28
